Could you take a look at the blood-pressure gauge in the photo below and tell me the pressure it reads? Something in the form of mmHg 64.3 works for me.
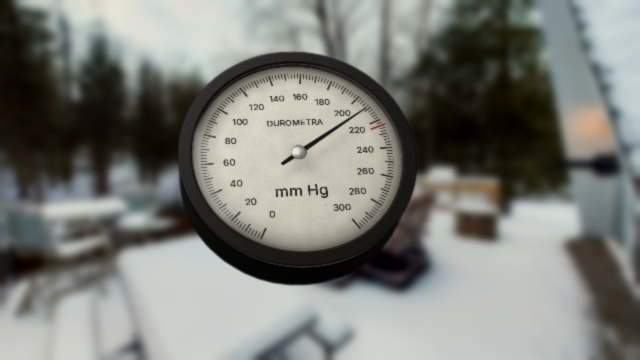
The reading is mmHg 210
